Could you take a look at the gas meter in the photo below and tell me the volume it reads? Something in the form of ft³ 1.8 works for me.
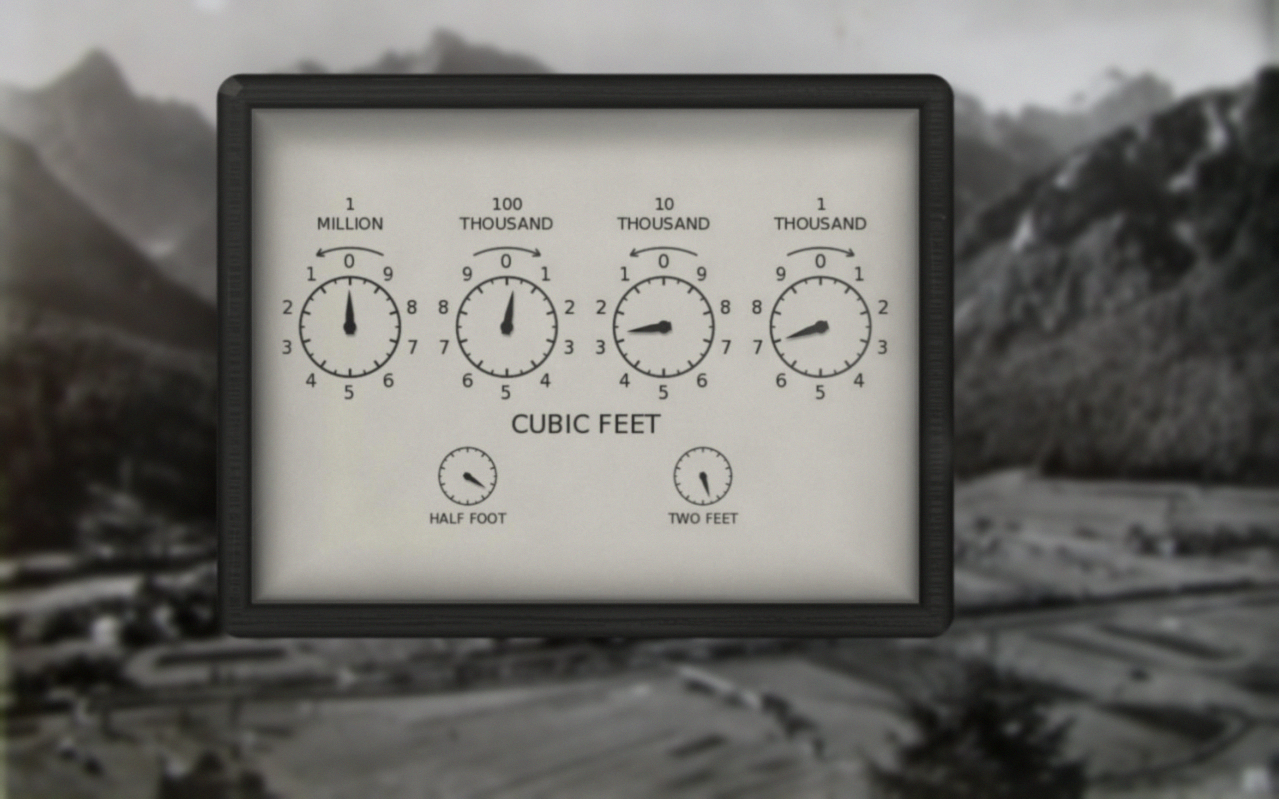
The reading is ft³ 2700
